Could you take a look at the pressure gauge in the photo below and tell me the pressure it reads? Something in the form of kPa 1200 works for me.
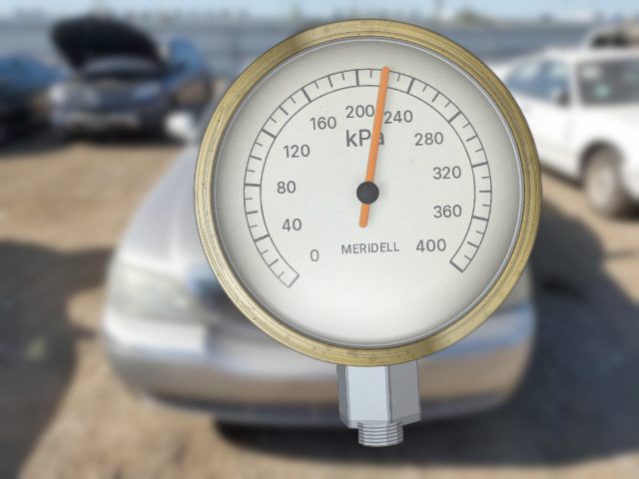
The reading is kPa 220
